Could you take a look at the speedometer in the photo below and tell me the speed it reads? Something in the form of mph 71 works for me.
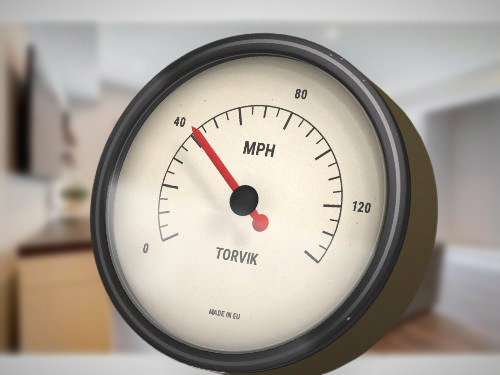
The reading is mph 42.5
